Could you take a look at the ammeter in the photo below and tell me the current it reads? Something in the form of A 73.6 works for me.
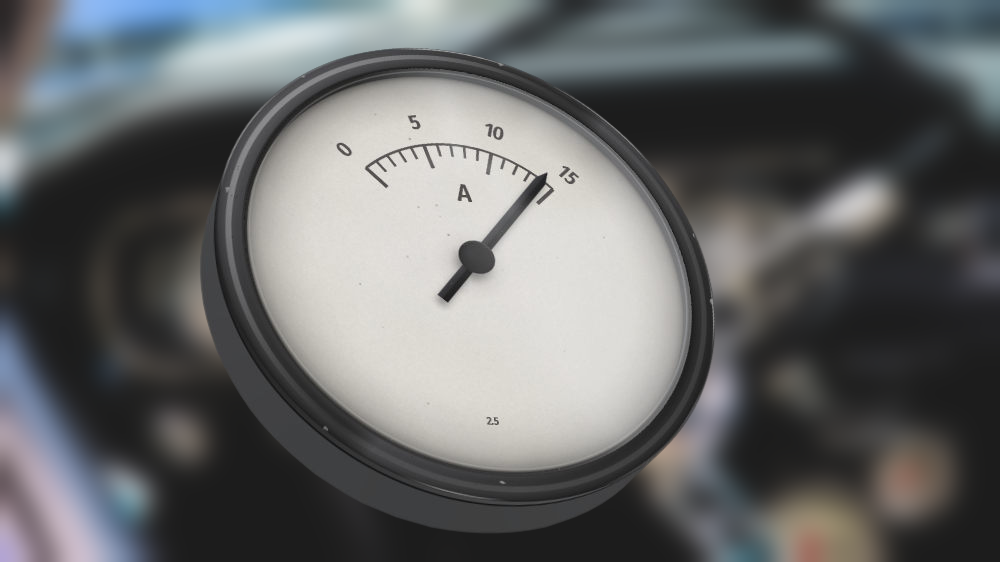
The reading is A 14
